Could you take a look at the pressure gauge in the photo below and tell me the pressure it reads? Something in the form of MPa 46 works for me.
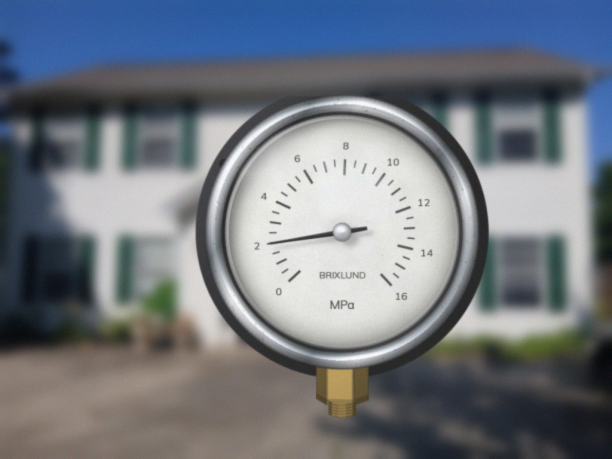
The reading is MPa 2
